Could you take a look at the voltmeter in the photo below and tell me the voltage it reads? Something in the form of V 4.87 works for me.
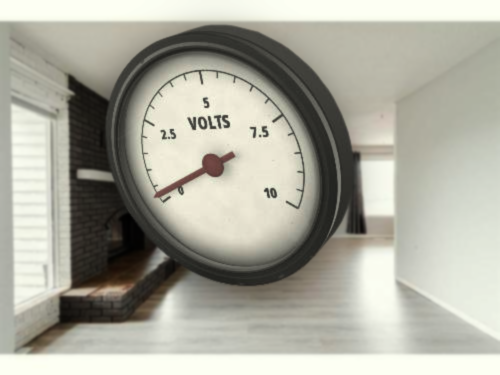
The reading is V 0.25
